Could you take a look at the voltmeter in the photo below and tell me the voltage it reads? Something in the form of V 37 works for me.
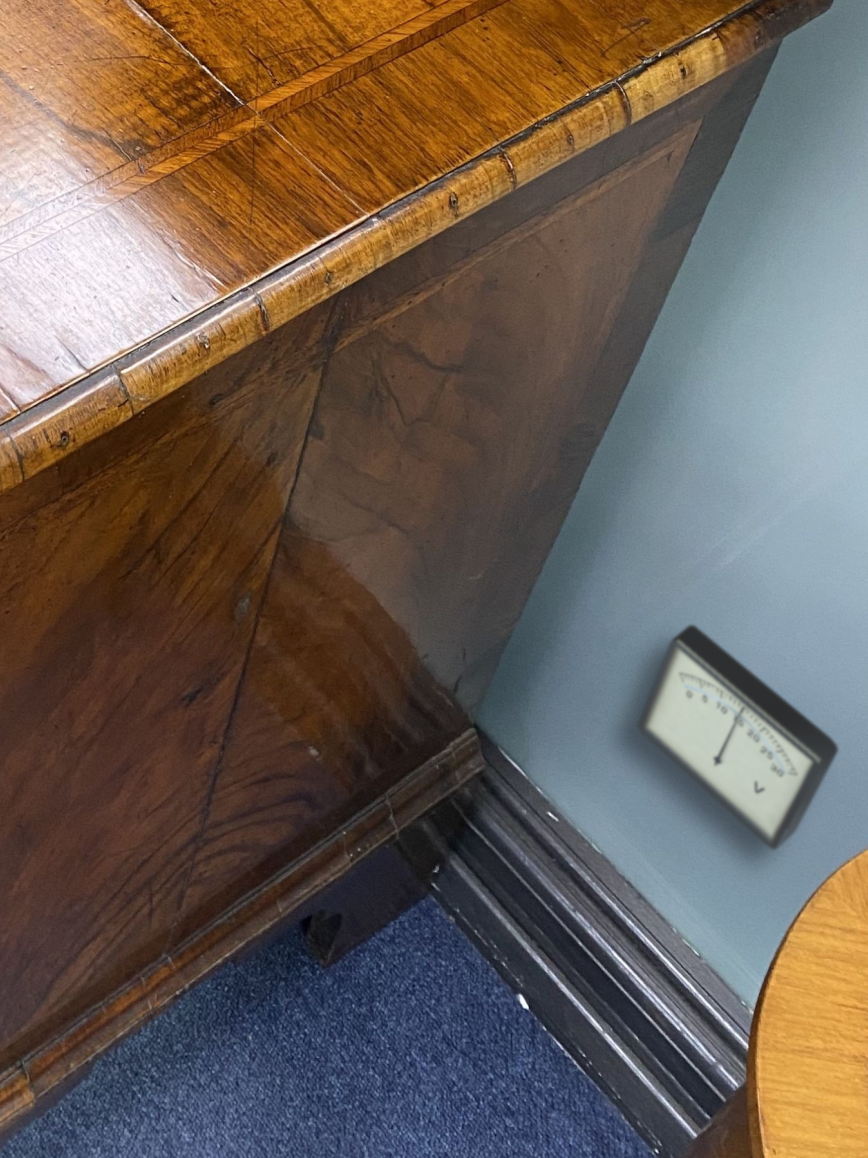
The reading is V 15
